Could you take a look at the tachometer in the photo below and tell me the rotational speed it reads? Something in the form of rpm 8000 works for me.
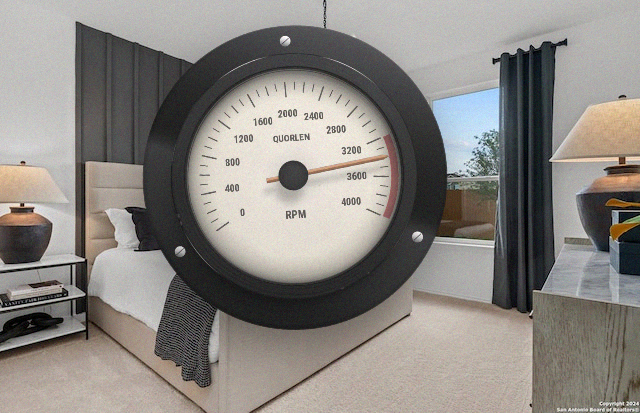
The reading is rpm 3400
